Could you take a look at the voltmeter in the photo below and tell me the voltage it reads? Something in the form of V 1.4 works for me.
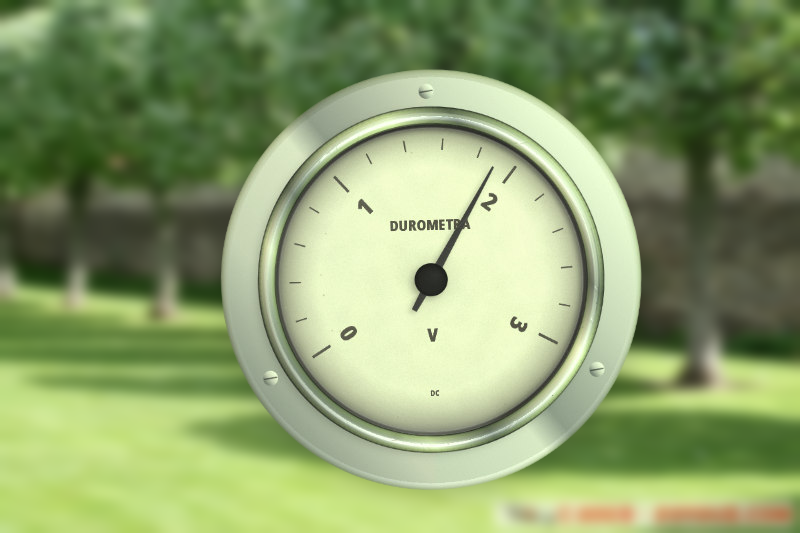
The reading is V 1.9
